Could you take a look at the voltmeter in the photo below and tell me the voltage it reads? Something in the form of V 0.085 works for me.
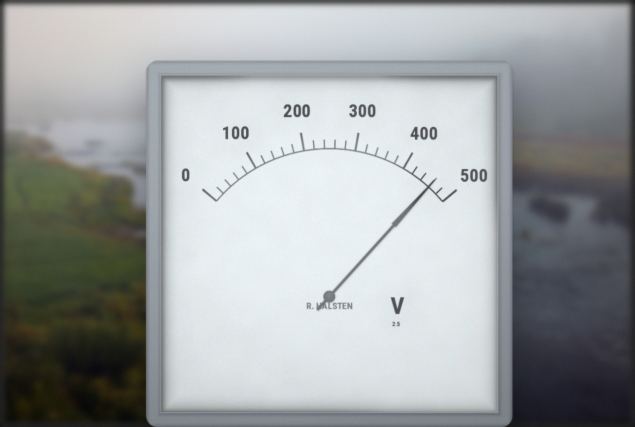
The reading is V 460
